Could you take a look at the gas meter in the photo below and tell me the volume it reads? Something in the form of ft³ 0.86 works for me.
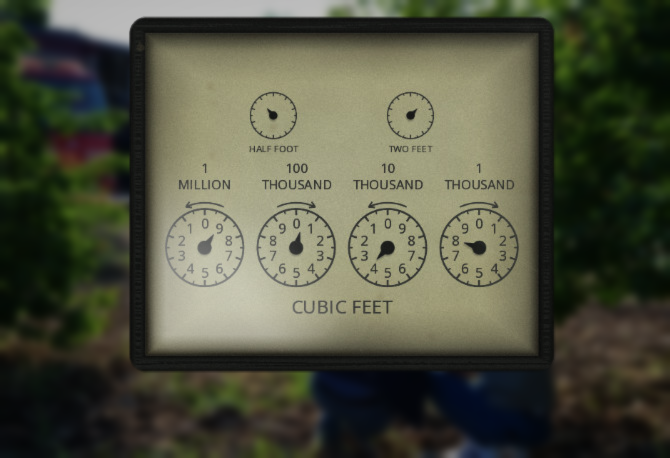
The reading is ft³ 903800
